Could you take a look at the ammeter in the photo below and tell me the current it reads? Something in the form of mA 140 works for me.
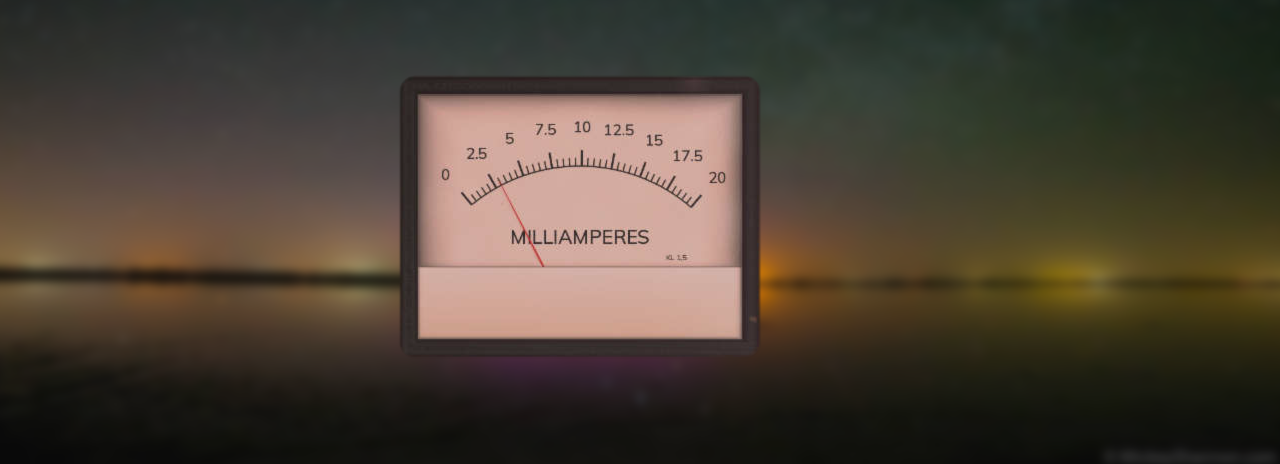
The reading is mA 3
